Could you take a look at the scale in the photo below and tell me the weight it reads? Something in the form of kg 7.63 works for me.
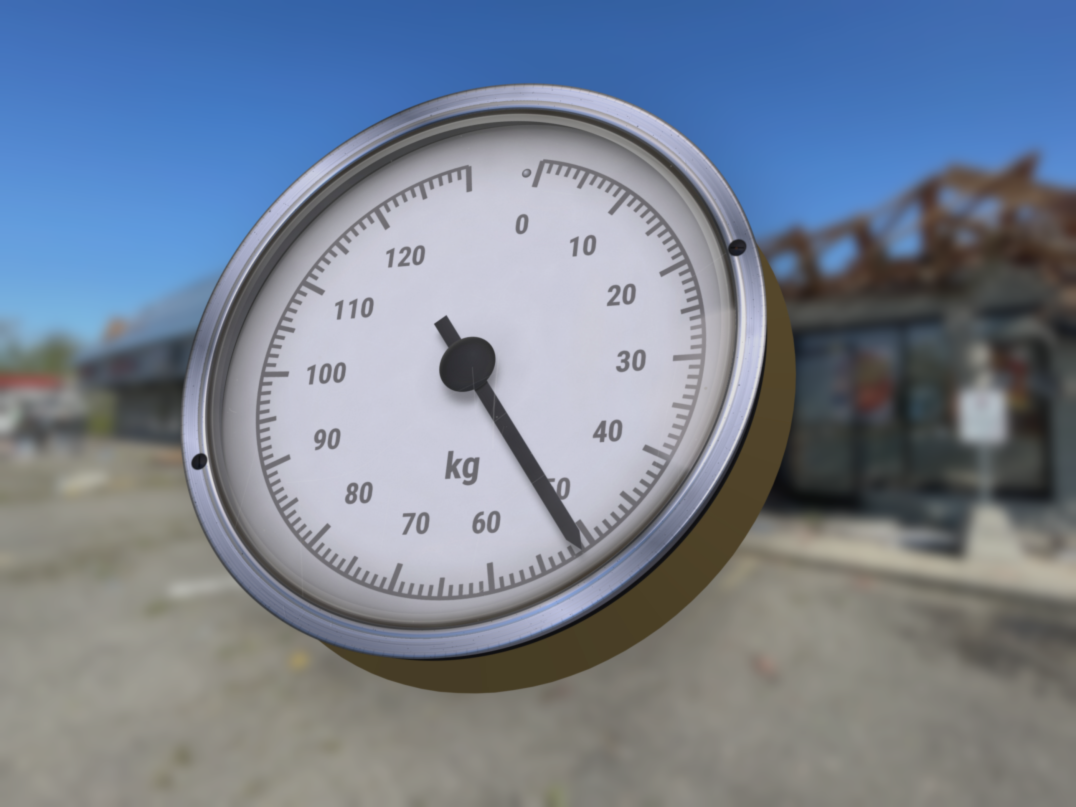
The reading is kg 51
